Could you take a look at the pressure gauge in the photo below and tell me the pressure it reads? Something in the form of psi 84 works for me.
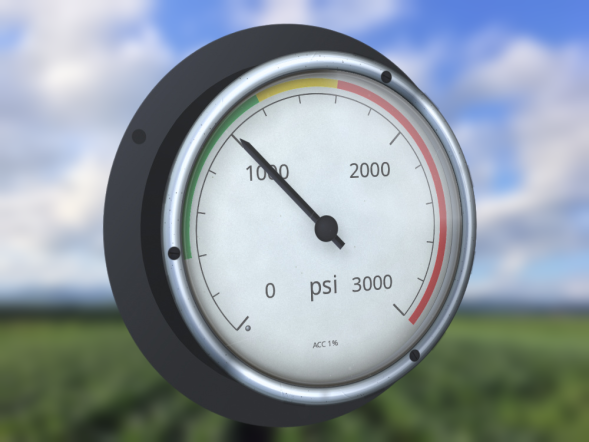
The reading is psi 1000
